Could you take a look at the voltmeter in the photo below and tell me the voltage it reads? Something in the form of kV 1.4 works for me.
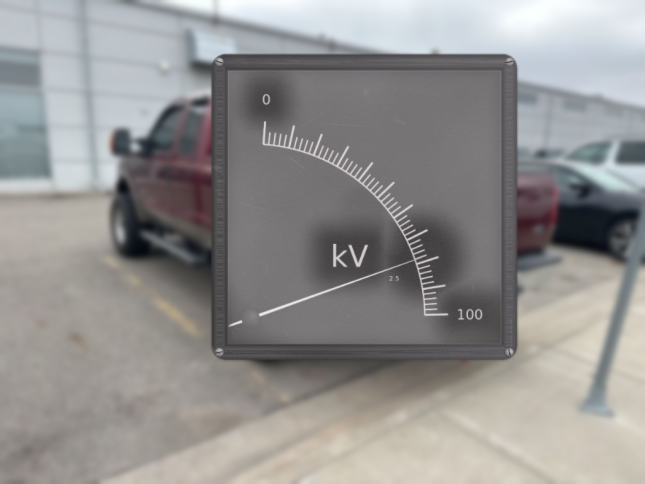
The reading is kV 78
